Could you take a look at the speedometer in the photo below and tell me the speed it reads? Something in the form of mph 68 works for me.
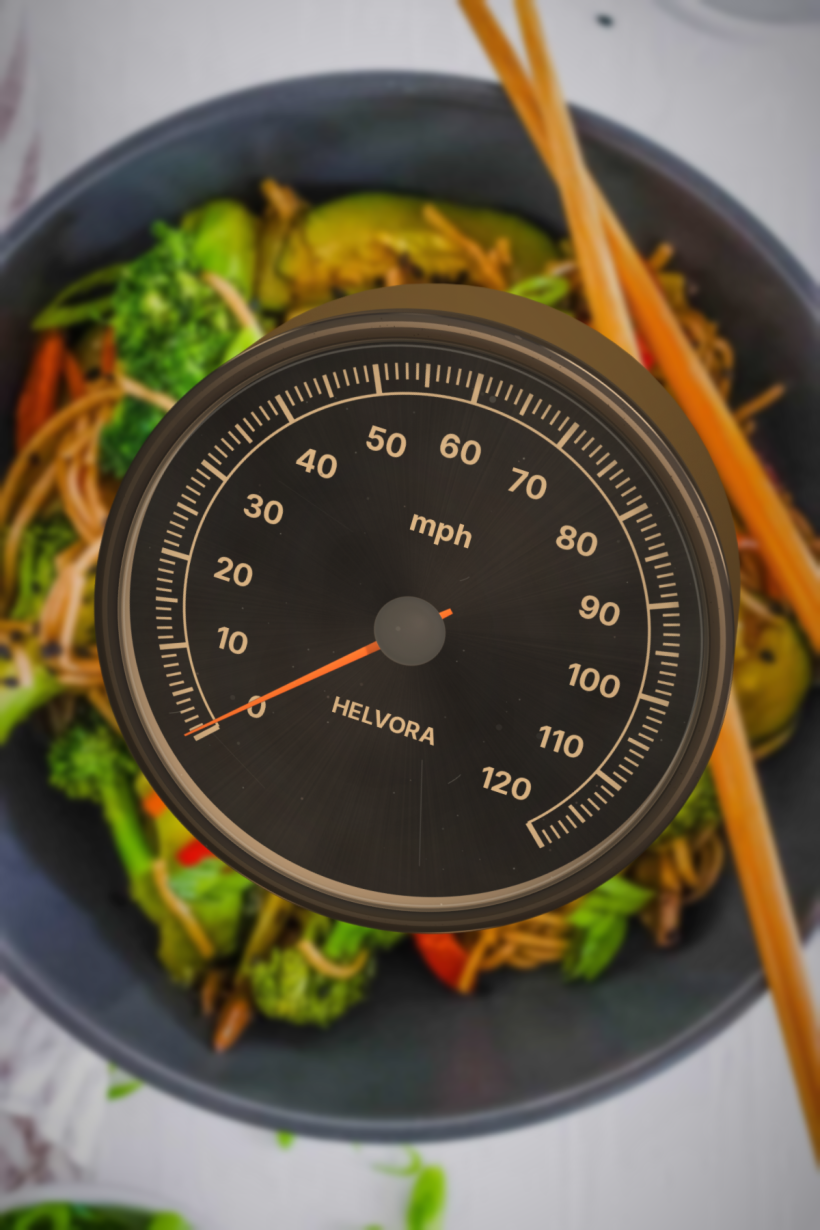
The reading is mph 1
